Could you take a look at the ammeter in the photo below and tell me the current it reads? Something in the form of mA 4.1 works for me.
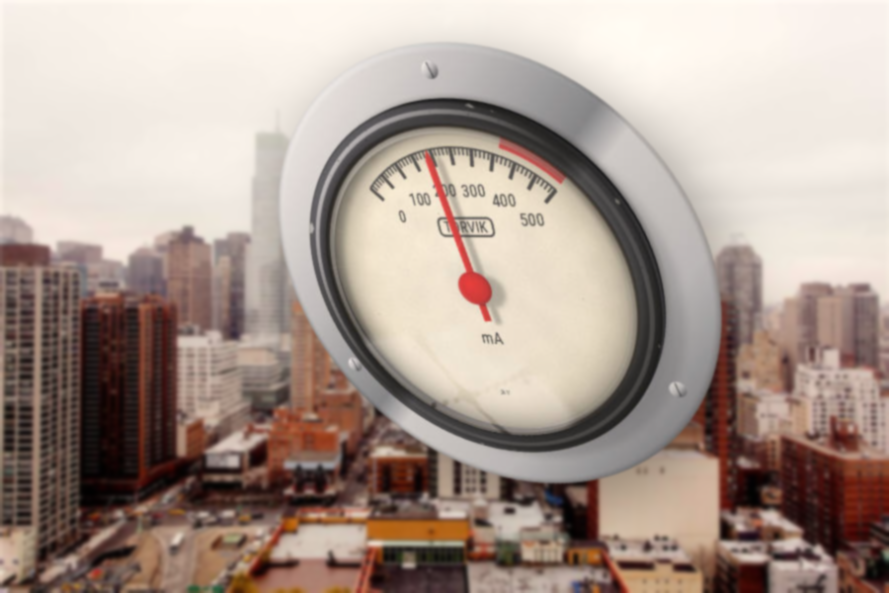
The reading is mA 200
